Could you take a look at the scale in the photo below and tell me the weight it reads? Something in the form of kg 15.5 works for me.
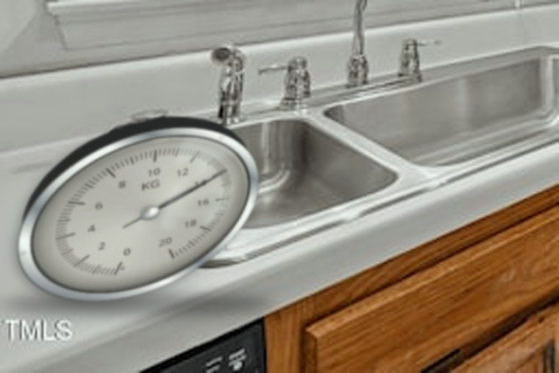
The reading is kg 14
